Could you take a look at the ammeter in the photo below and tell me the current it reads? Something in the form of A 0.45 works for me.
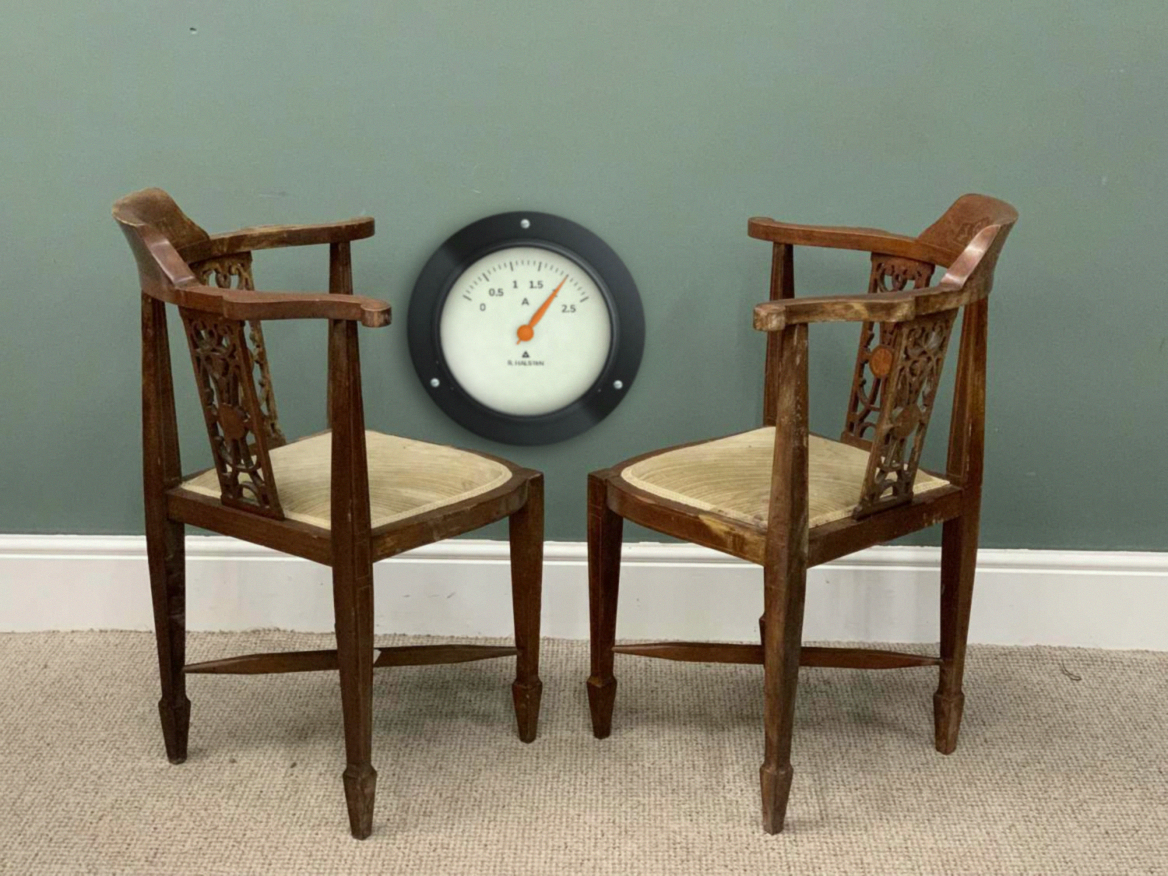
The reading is A 2
